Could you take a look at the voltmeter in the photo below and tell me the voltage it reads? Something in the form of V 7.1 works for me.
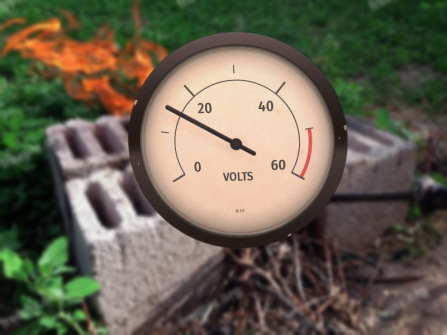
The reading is V 15
